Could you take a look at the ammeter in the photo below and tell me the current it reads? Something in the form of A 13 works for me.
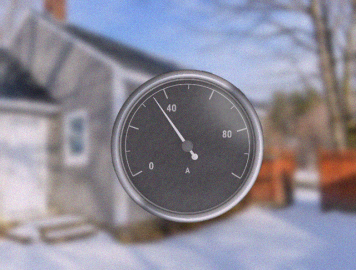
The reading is A 35
